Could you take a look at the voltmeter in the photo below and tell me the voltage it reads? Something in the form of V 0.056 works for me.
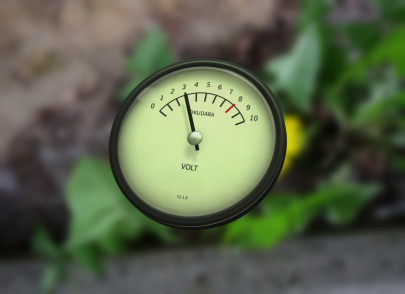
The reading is V 3
